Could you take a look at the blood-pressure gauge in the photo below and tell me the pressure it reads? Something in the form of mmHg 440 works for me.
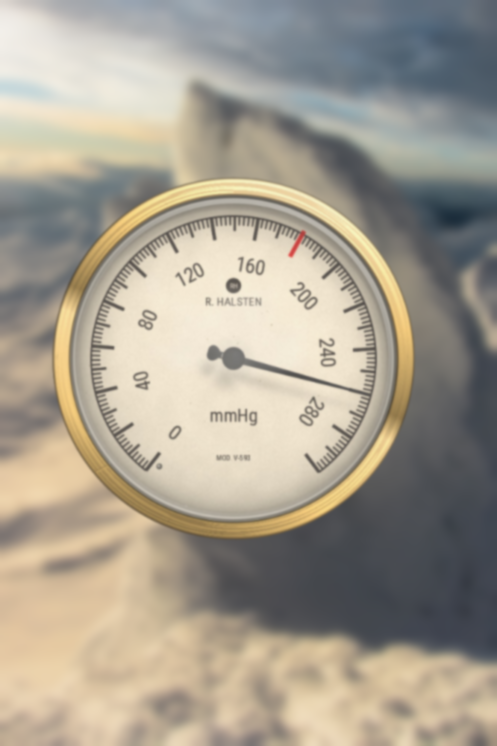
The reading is mmHg 260
